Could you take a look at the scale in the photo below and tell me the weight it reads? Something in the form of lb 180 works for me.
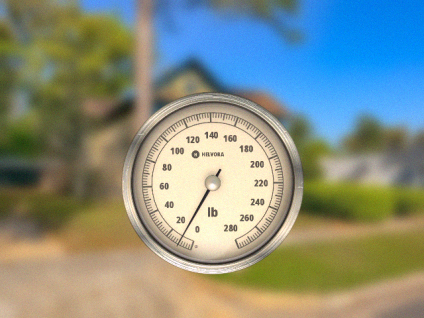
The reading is lb 10
